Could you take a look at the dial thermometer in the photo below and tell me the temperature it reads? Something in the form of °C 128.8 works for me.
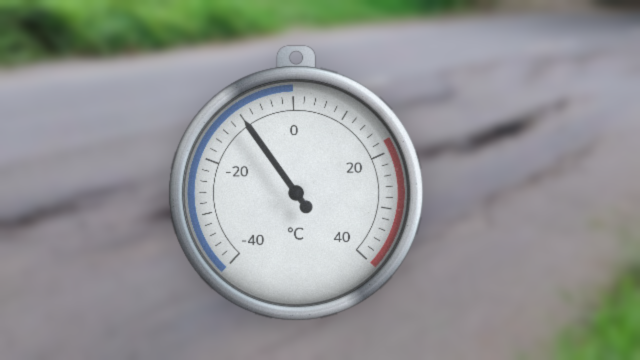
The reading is °C -10
